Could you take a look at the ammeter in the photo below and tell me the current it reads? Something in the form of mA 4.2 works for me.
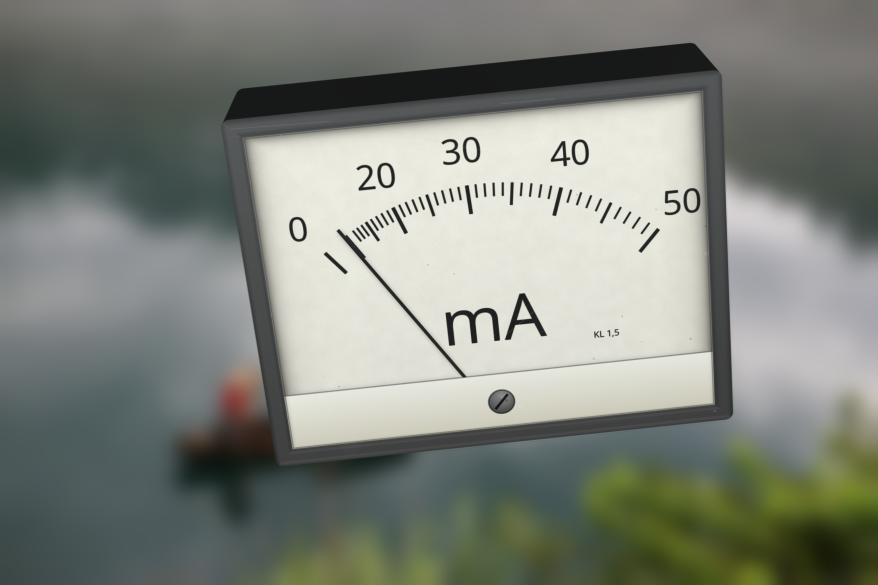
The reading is mA 10
